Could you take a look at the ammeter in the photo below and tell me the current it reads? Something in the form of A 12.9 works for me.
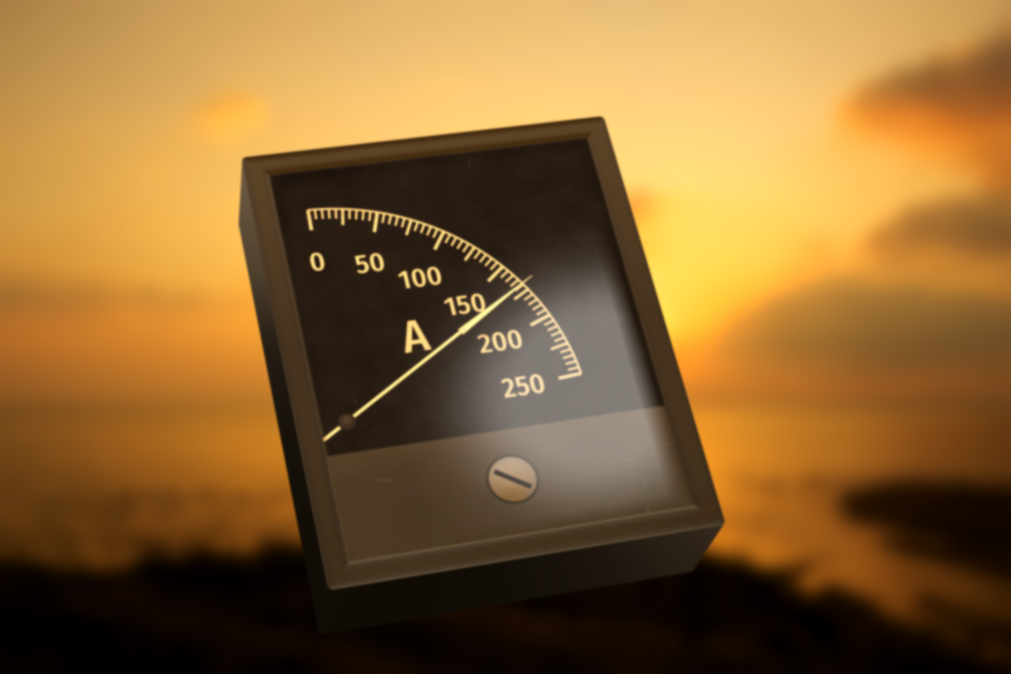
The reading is A 170
